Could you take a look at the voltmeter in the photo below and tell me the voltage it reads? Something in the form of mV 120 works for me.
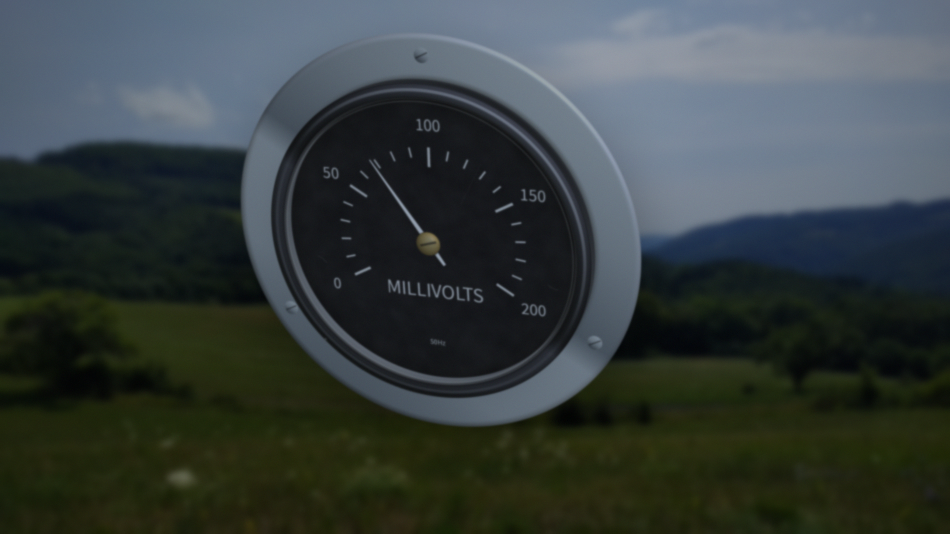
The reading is mV 70
